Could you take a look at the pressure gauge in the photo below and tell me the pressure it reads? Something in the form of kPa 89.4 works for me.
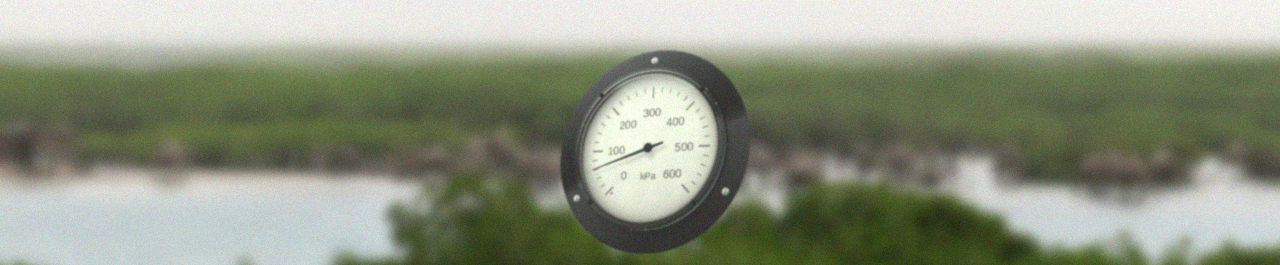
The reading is kPa 60
